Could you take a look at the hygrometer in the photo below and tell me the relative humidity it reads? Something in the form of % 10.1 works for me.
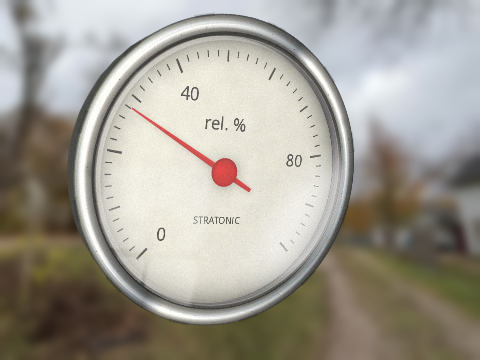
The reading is % 28
